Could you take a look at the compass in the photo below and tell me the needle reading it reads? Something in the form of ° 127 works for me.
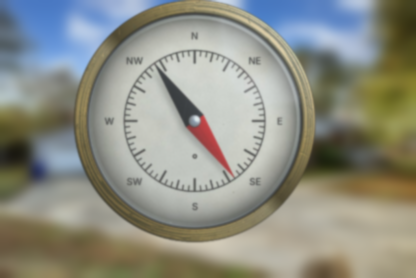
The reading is ° 145
